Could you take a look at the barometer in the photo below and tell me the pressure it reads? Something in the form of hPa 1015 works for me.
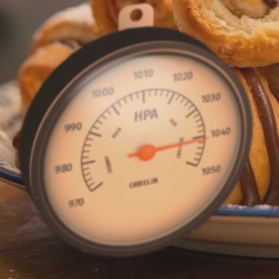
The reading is hPa 1040
